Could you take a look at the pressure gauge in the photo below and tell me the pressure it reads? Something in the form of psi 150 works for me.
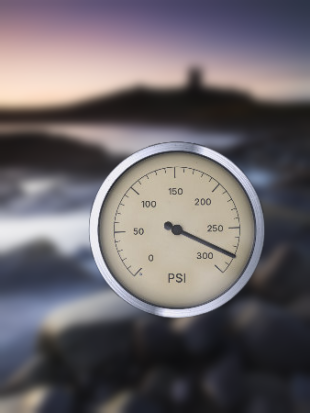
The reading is psi 280
